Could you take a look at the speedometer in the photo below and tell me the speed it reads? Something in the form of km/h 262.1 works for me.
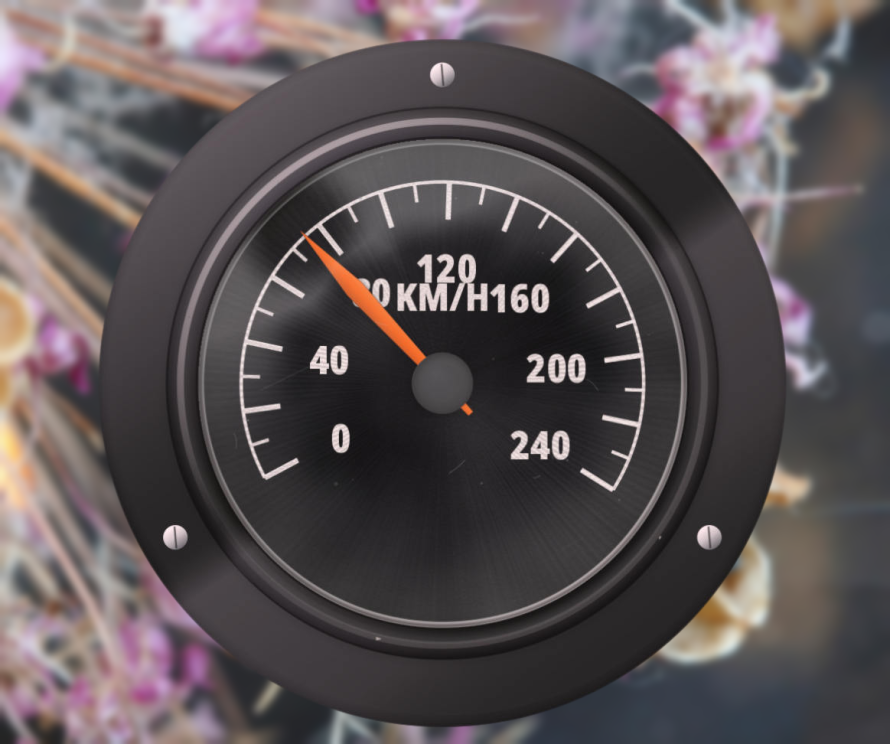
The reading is km/h 75
